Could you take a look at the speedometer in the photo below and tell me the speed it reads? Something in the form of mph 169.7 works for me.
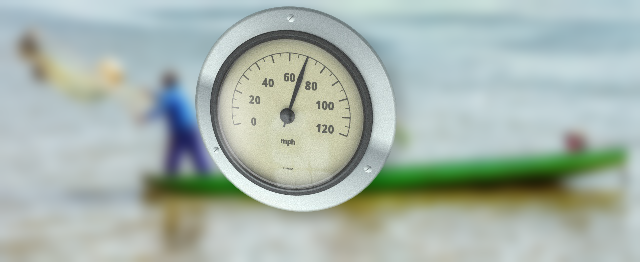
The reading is mph 70
